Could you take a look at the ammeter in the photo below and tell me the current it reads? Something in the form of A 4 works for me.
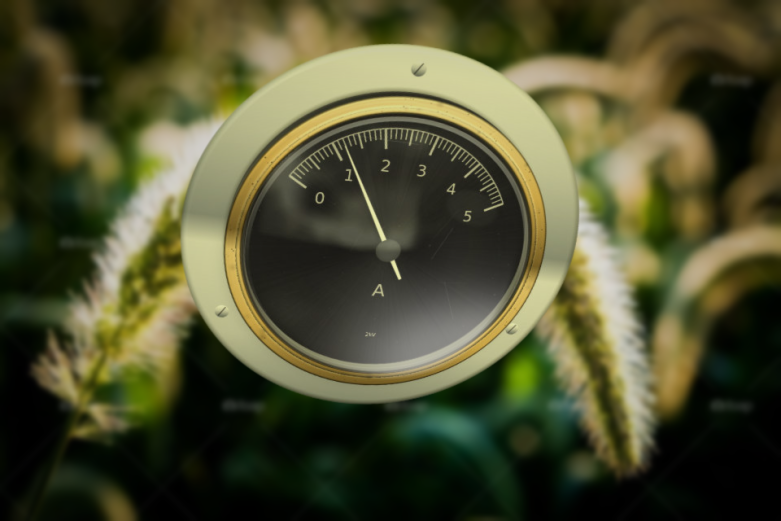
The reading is A 1.2
